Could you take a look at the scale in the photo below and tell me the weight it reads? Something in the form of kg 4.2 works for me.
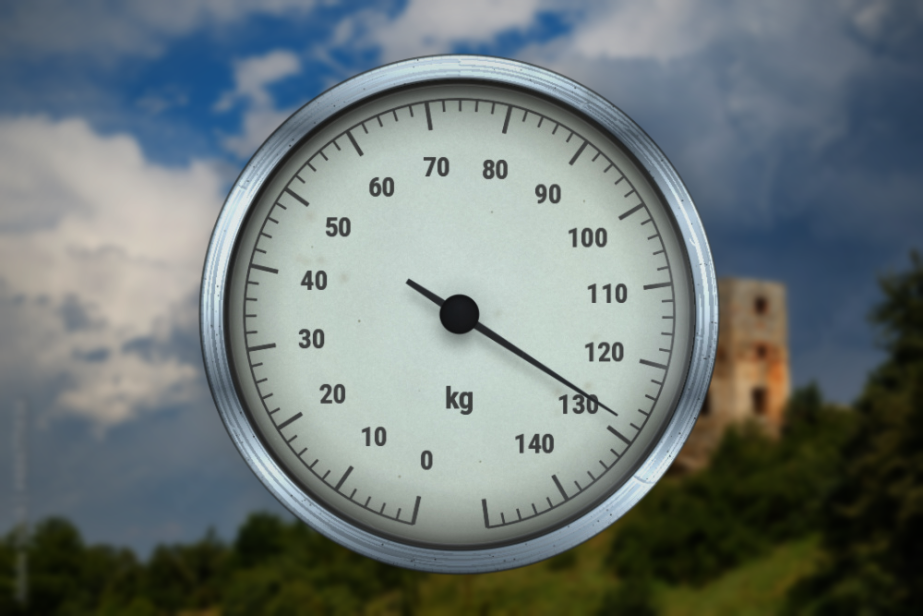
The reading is kg 128
